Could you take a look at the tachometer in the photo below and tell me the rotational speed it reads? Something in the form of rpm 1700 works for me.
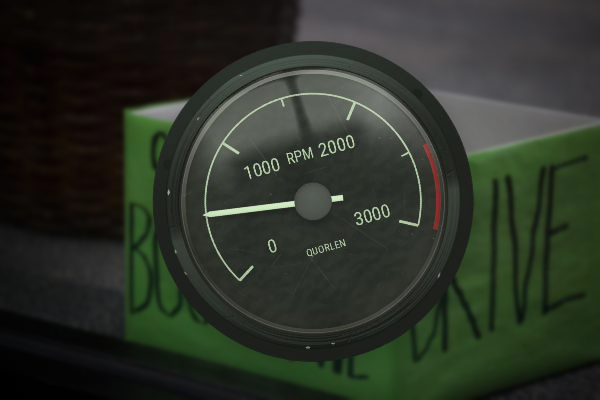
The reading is rpm 500
